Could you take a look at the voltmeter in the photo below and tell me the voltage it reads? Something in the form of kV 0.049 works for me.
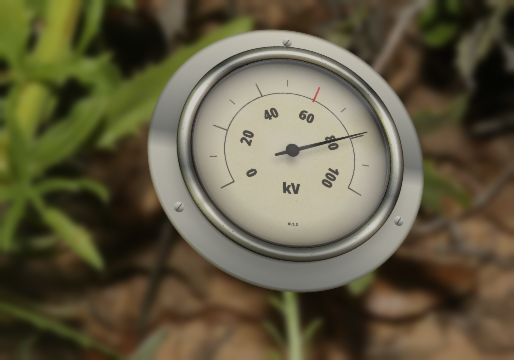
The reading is kV 80
